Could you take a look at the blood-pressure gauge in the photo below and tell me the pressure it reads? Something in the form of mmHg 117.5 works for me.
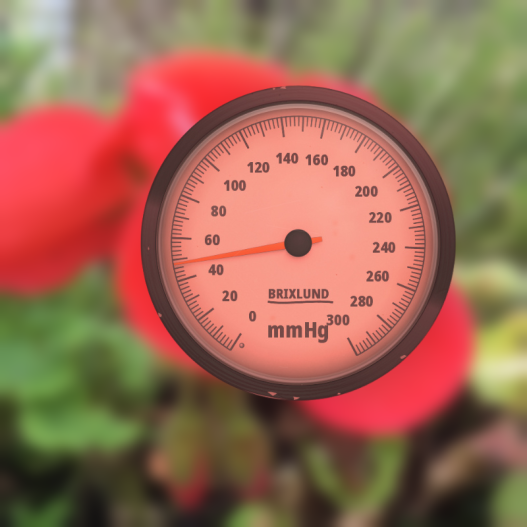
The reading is mmHg 48
